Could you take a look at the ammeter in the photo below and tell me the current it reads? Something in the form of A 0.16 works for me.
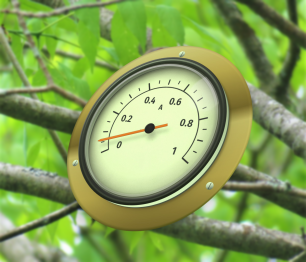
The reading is A 0.05
